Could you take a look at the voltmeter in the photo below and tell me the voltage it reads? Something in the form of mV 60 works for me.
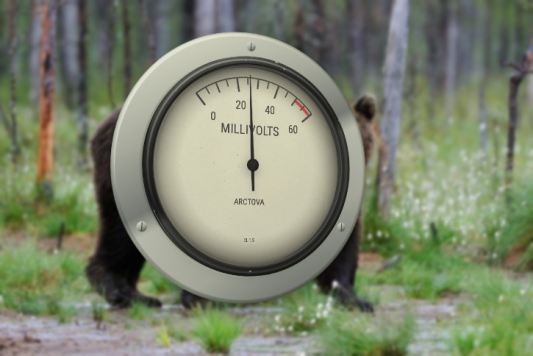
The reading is mV 25
